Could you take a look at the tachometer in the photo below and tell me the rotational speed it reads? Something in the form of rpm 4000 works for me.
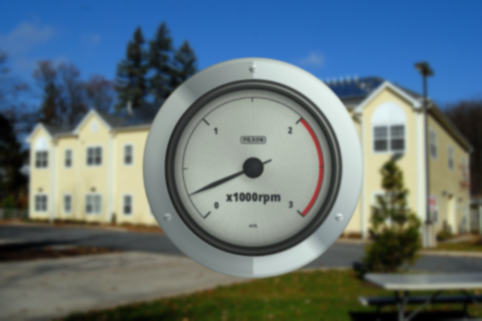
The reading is rpm 250
